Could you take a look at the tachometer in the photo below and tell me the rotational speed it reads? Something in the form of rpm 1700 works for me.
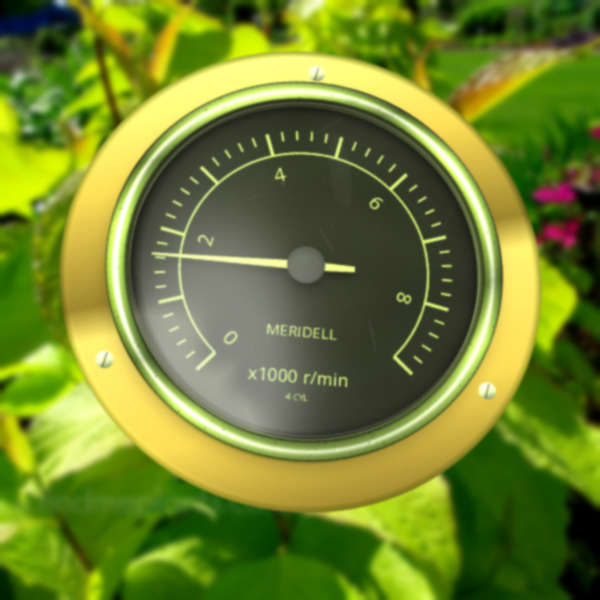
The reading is rpm 1600
